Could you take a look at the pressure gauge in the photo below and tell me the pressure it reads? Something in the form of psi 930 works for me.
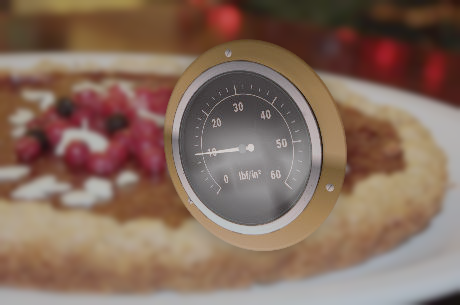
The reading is psi 10
